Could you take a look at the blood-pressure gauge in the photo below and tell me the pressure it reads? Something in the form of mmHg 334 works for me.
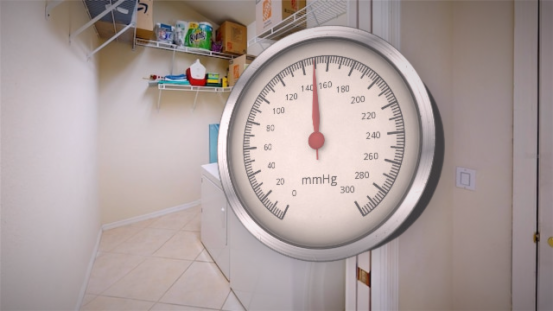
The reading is mmHg 150
